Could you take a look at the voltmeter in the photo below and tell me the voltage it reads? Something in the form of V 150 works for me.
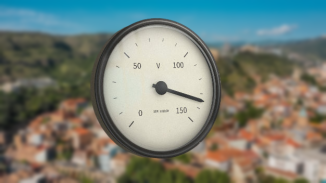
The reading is V 135
